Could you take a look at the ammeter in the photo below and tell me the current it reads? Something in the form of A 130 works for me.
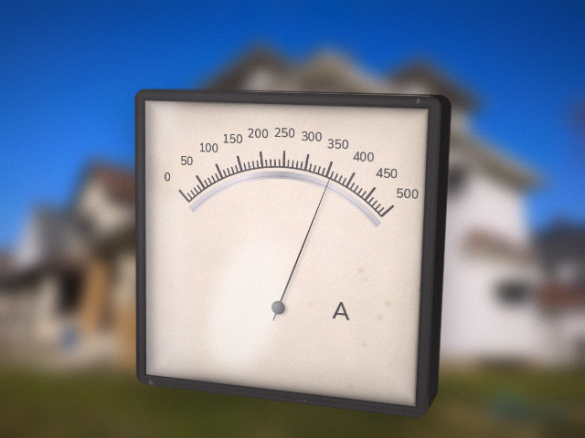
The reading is A 360
